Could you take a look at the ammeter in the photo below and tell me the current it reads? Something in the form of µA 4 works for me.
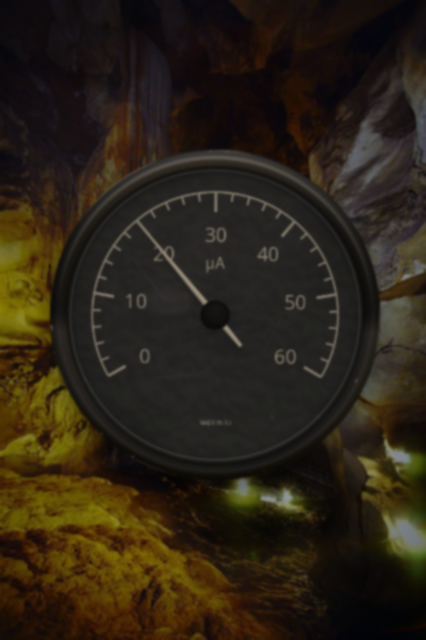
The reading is µA 20
